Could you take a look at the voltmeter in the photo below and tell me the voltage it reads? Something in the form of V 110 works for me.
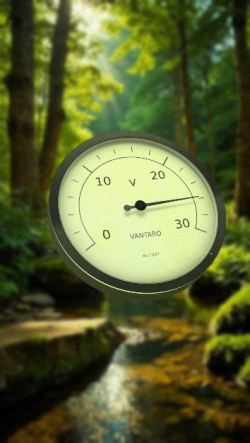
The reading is V 26
